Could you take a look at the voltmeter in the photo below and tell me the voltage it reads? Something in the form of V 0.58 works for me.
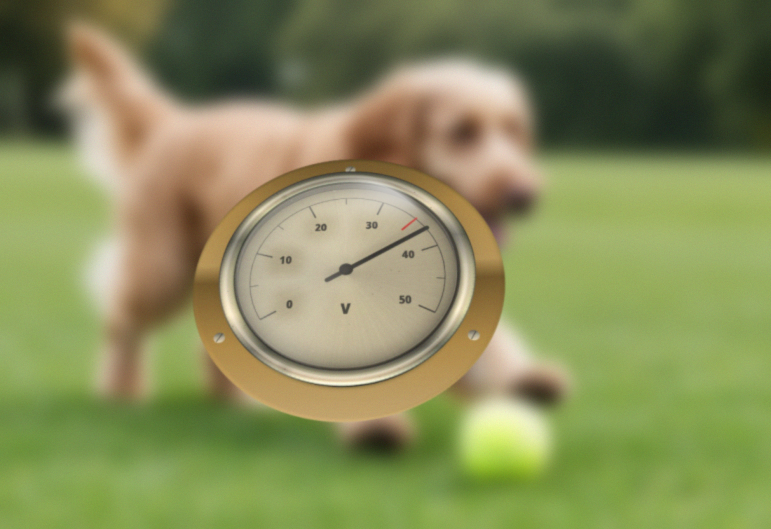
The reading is V 37.5
